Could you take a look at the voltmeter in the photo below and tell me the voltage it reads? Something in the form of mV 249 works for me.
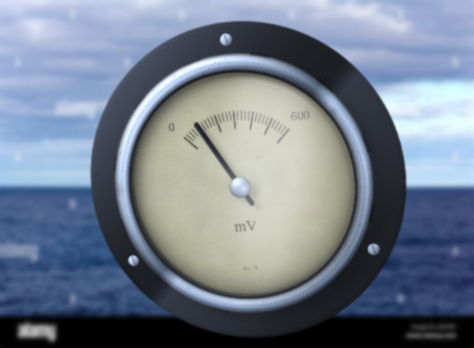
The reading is mV 100
